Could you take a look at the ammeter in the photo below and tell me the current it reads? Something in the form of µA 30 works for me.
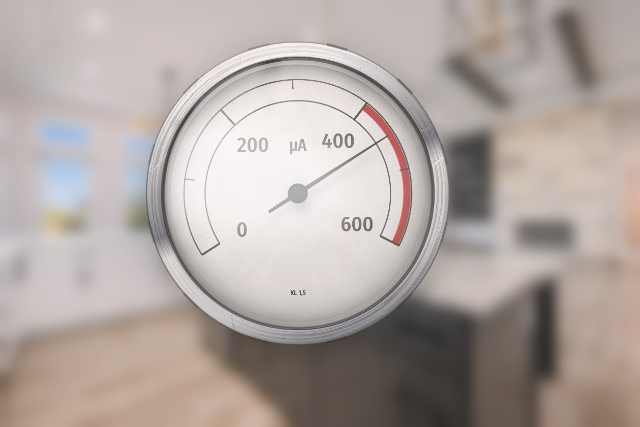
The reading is µA 450
